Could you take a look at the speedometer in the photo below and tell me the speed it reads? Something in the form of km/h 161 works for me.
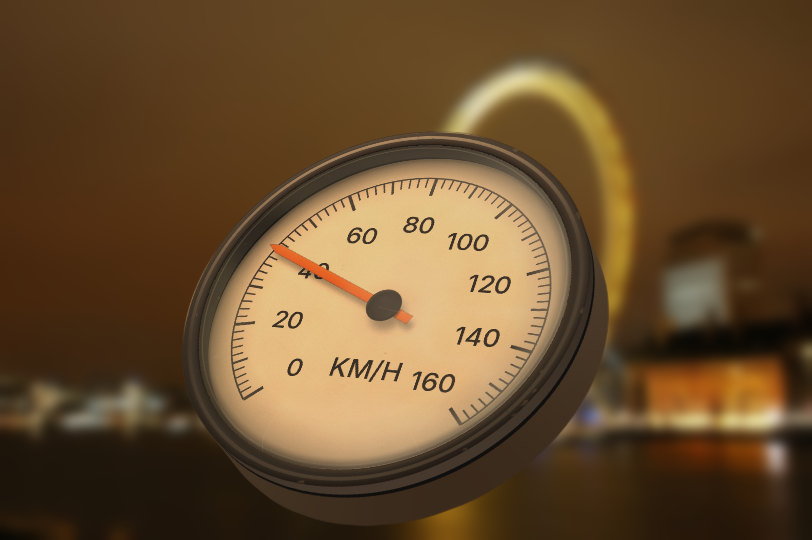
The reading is km/h 40
